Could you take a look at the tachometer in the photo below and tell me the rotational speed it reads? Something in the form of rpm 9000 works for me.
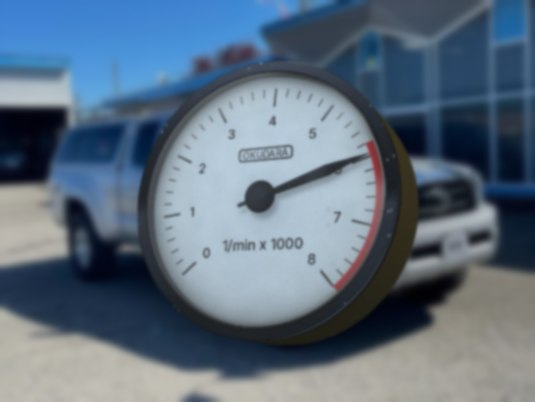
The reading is rpm 6000
